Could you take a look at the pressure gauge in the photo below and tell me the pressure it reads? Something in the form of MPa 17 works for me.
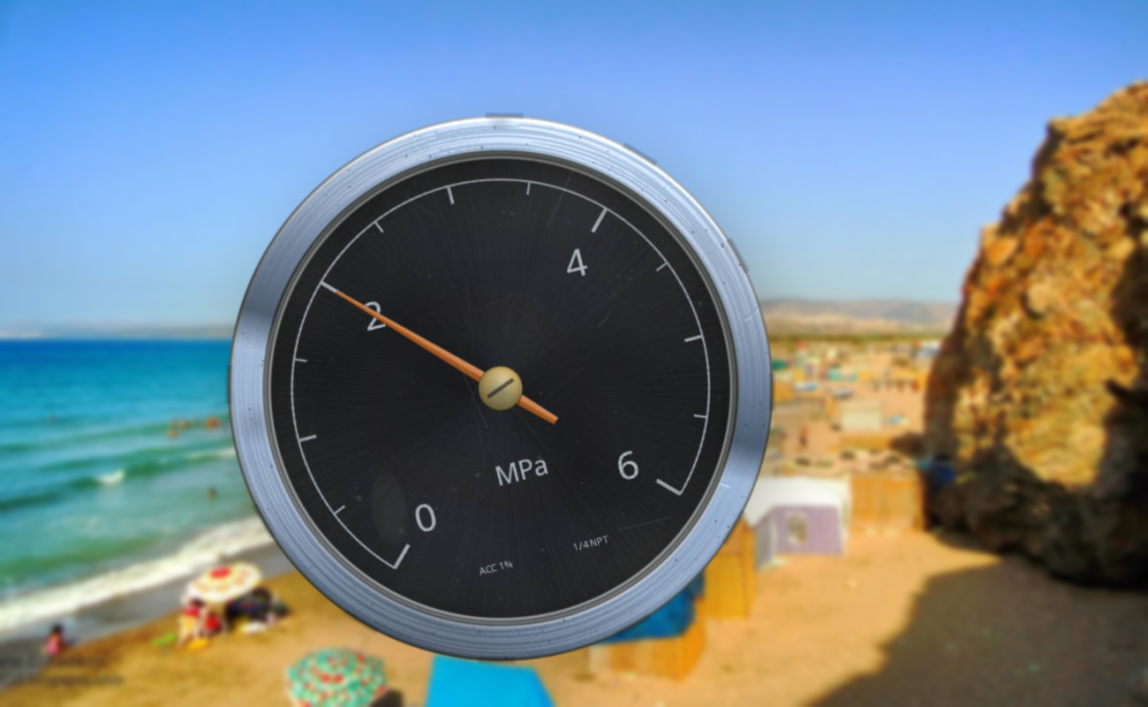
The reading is MPa 2
